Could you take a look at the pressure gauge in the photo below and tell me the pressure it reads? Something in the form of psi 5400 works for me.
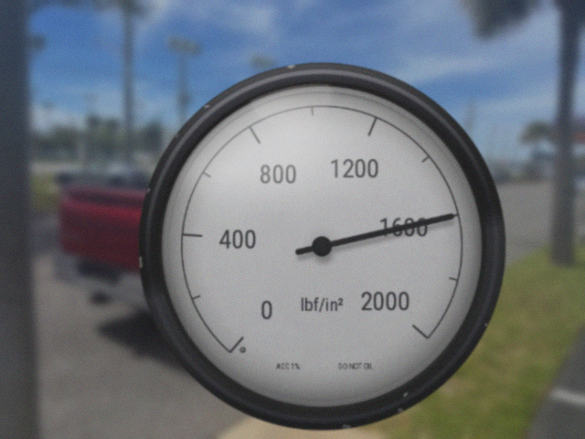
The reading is psi 1600
